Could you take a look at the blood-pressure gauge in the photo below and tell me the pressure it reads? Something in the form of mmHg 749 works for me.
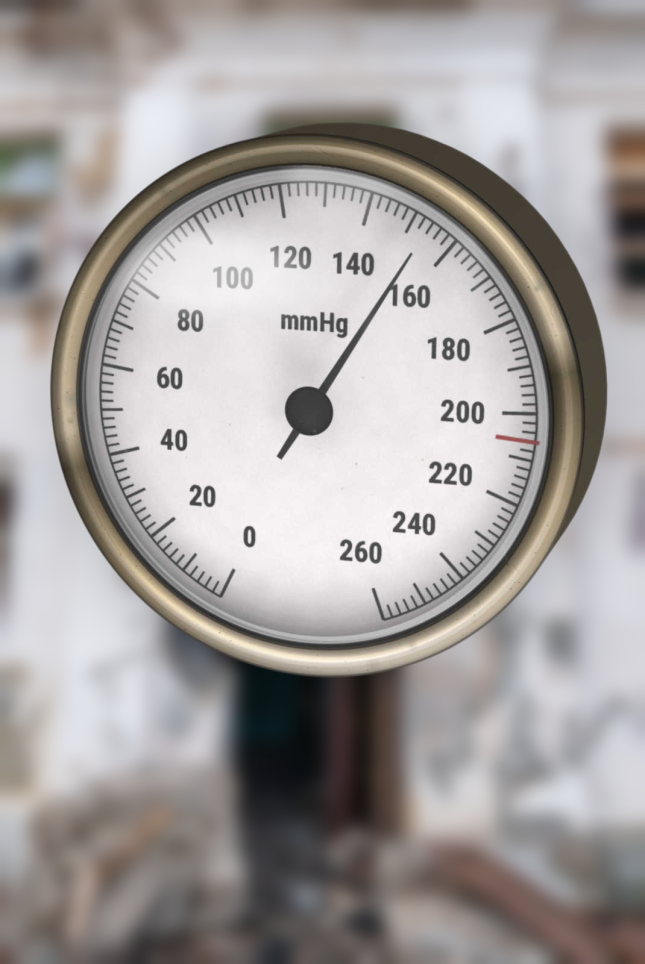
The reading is mmHg 154
